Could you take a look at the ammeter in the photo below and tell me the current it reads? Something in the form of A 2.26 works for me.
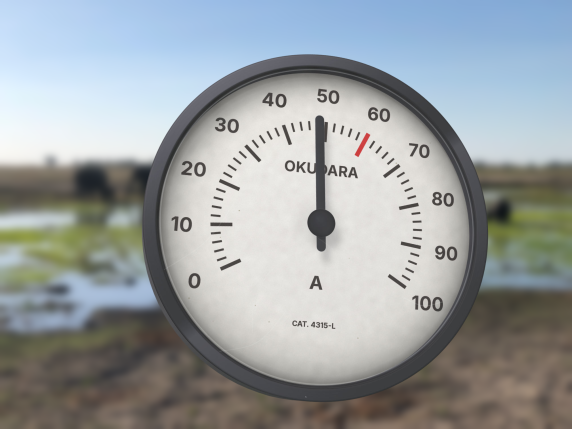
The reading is A 48
